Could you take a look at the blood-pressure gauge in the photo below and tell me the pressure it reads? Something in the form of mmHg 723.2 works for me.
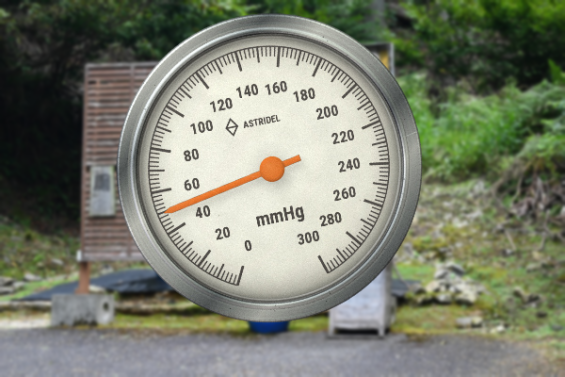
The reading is mmHg 50
